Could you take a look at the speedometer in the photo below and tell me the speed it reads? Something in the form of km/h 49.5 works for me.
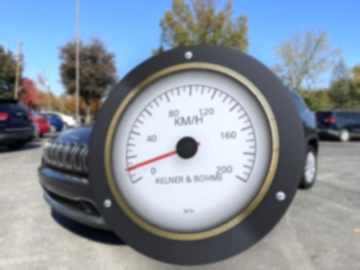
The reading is km/h 10
